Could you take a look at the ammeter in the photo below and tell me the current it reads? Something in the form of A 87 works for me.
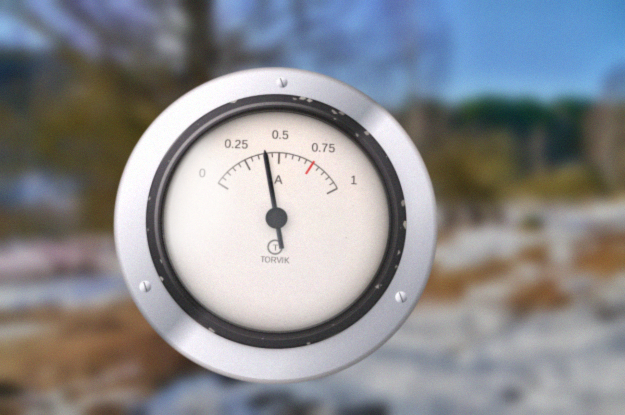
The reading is A 0.4
